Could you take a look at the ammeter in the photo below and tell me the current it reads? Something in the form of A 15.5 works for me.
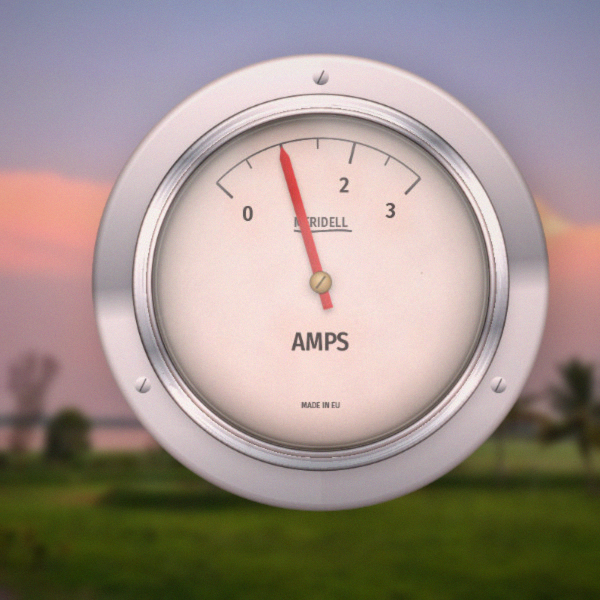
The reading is A 1
